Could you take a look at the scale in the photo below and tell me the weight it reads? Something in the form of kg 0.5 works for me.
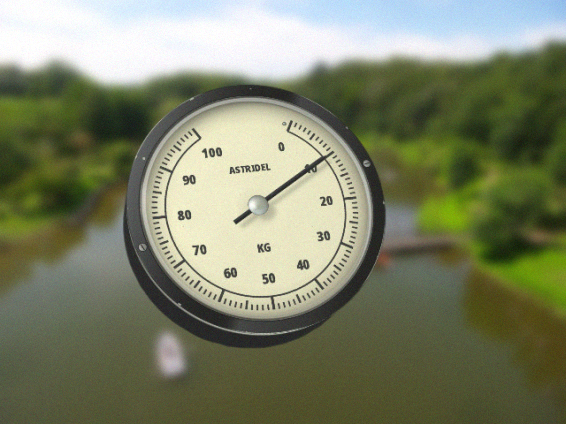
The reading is kg 10
